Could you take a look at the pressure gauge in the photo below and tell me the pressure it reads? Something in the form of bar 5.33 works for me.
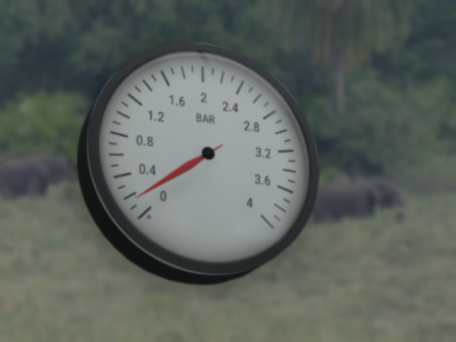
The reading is bar 0.15
